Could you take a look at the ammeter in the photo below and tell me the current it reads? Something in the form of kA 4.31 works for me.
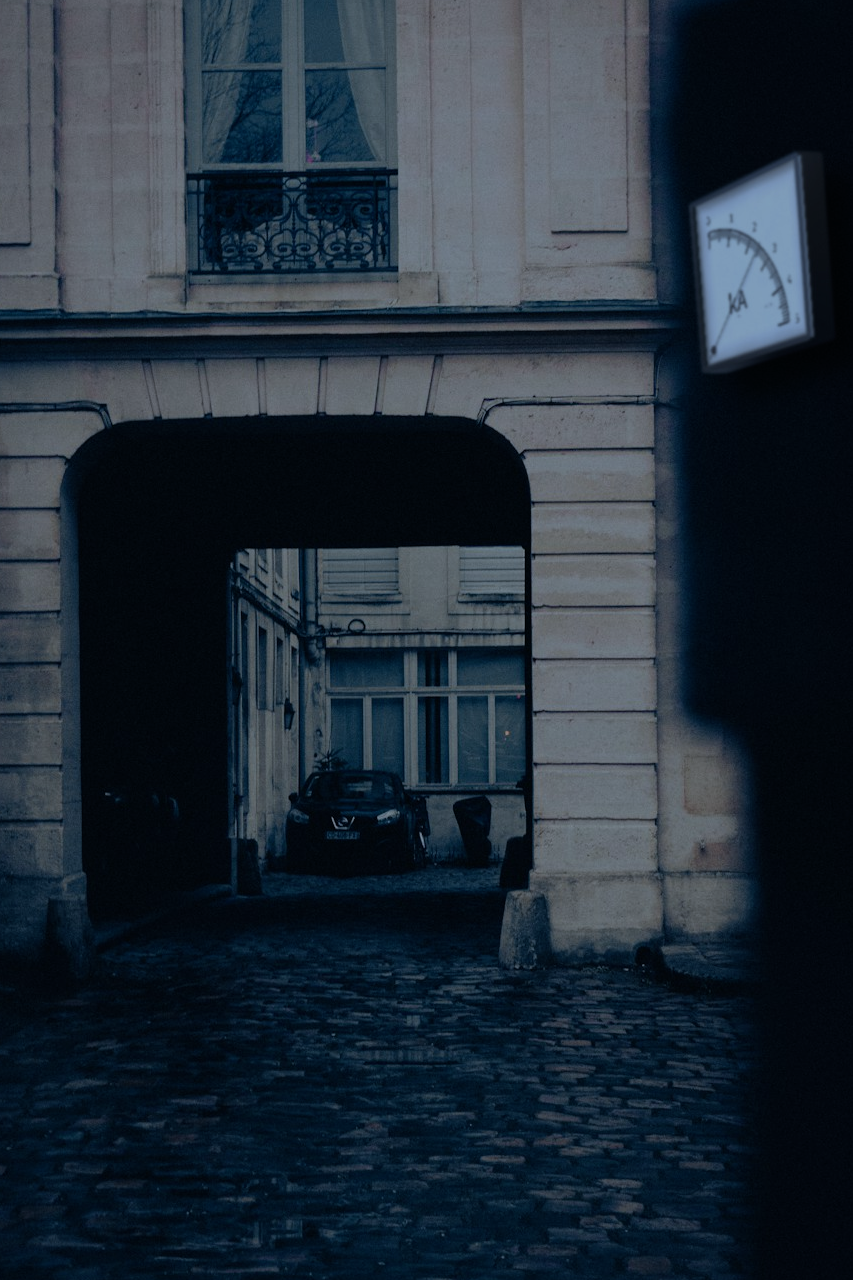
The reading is kA 2.5
